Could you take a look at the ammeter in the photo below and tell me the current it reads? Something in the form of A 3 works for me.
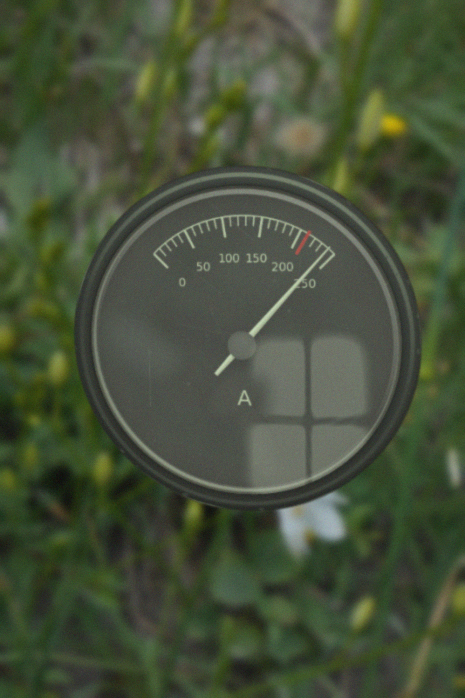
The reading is A 240
